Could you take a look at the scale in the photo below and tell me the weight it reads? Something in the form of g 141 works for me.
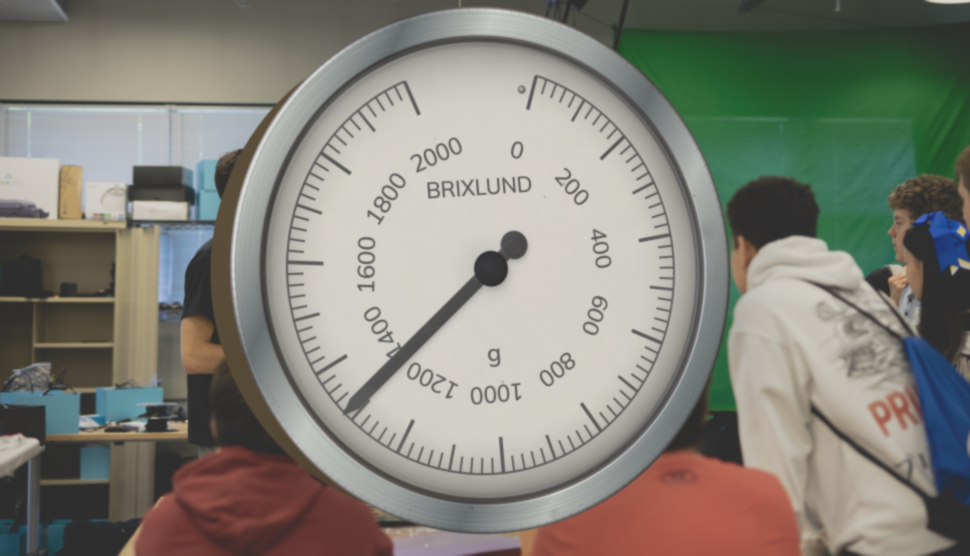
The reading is g 1320
